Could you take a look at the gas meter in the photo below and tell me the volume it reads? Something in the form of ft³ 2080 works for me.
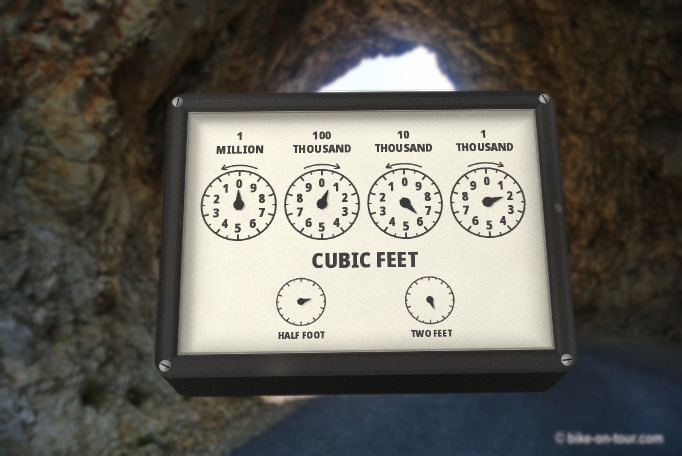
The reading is ft³ 6200
